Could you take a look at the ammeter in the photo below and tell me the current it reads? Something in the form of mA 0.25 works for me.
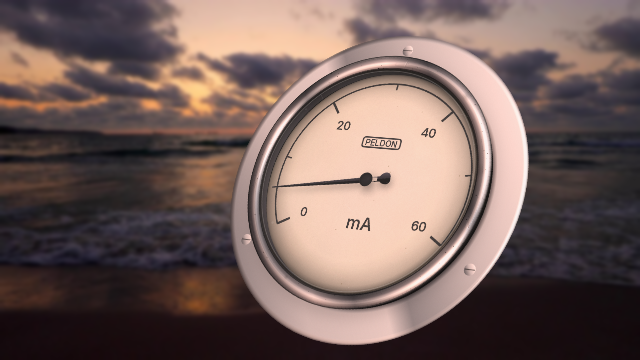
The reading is mA 5
